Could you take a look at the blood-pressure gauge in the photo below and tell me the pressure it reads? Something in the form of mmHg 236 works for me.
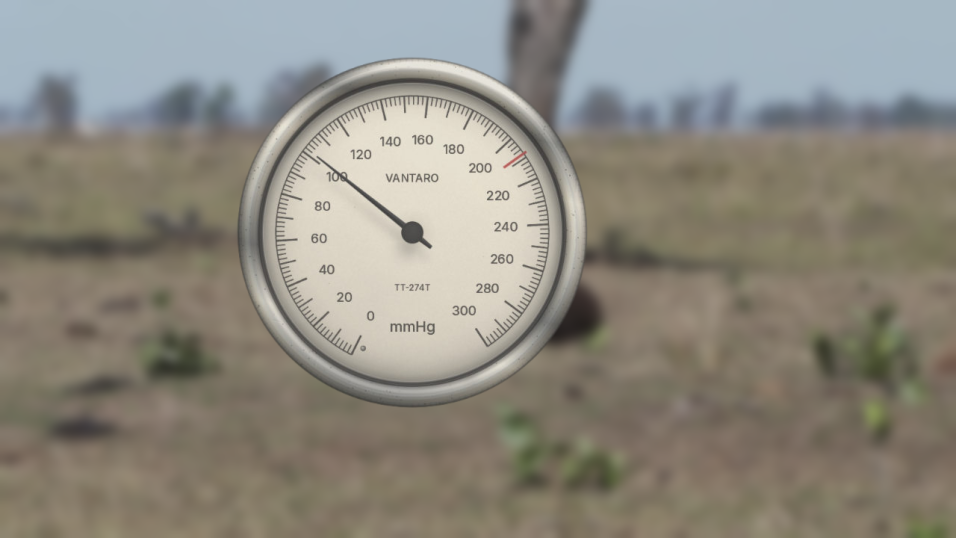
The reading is mmHg 102
